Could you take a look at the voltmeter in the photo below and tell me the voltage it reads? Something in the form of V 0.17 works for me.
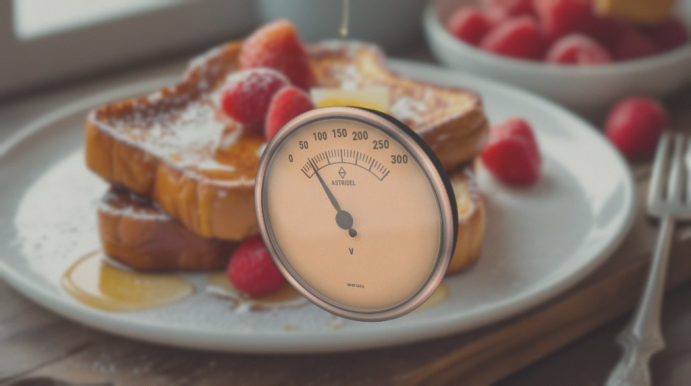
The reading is V 50
